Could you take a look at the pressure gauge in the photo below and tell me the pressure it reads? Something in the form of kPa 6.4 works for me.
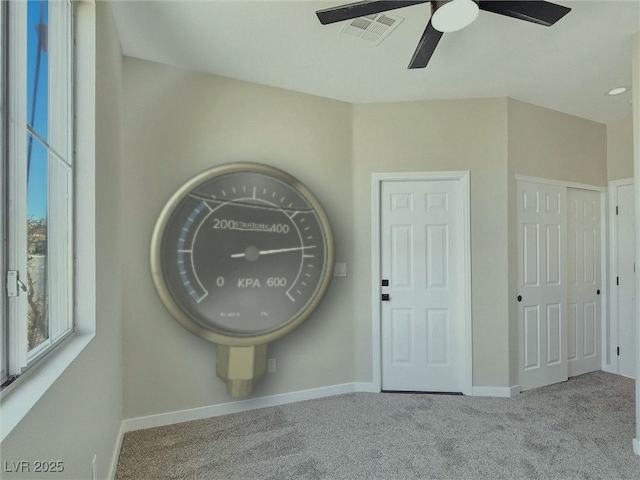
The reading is kPa 480
